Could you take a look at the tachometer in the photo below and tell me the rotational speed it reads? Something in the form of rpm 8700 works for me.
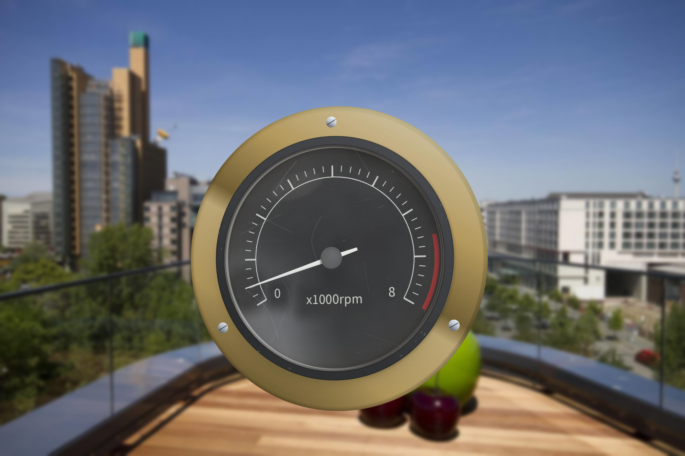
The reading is rpm 400
